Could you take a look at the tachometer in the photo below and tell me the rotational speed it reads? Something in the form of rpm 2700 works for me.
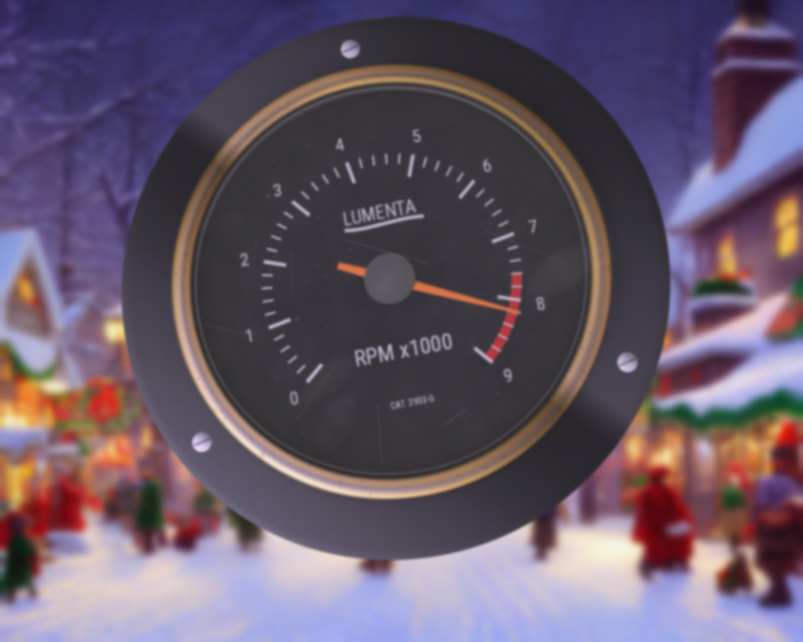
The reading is rpm 8200
